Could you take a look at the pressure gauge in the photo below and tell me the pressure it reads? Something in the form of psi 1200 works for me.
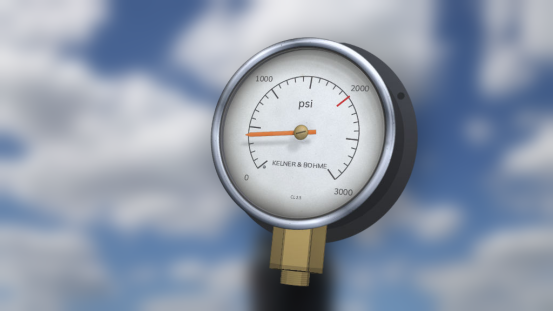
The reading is psi 400
